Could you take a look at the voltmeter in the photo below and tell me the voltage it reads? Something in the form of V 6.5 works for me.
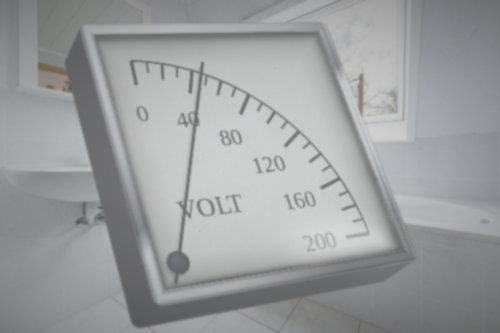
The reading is V 45
